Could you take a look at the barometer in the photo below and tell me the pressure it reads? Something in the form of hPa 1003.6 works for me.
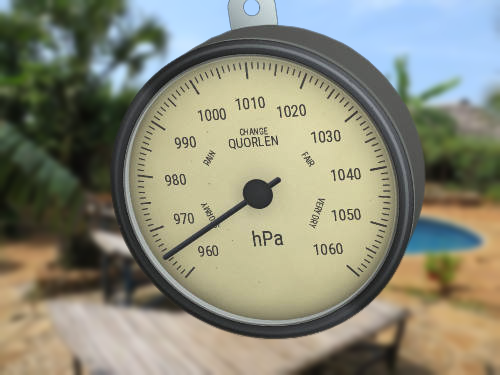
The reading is hPa 965
